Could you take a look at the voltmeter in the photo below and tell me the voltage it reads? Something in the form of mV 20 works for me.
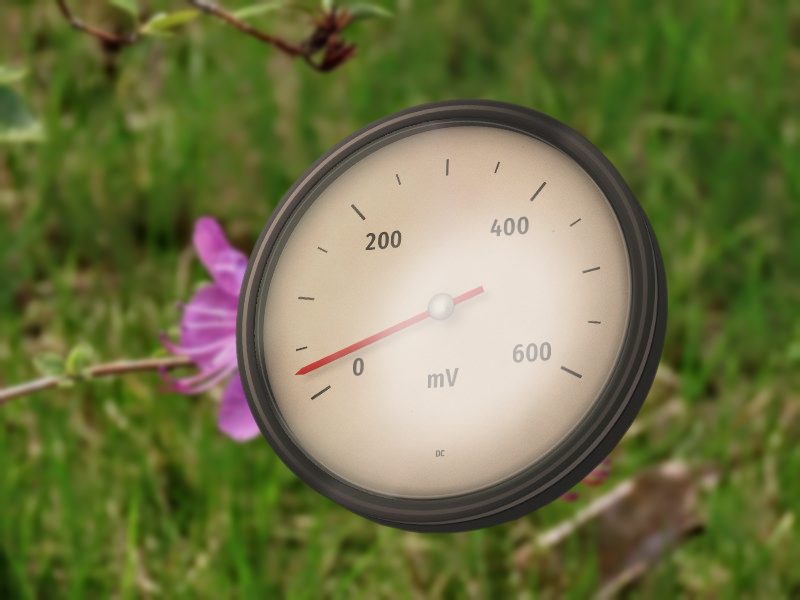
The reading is mV 25
